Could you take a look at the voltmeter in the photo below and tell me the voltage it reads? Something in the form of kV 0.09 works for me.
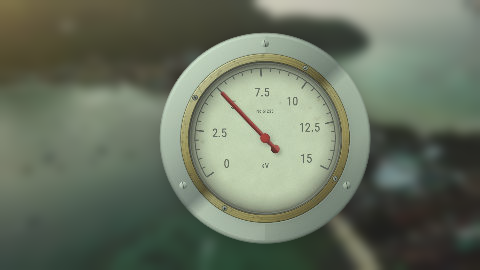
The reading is kV 5
